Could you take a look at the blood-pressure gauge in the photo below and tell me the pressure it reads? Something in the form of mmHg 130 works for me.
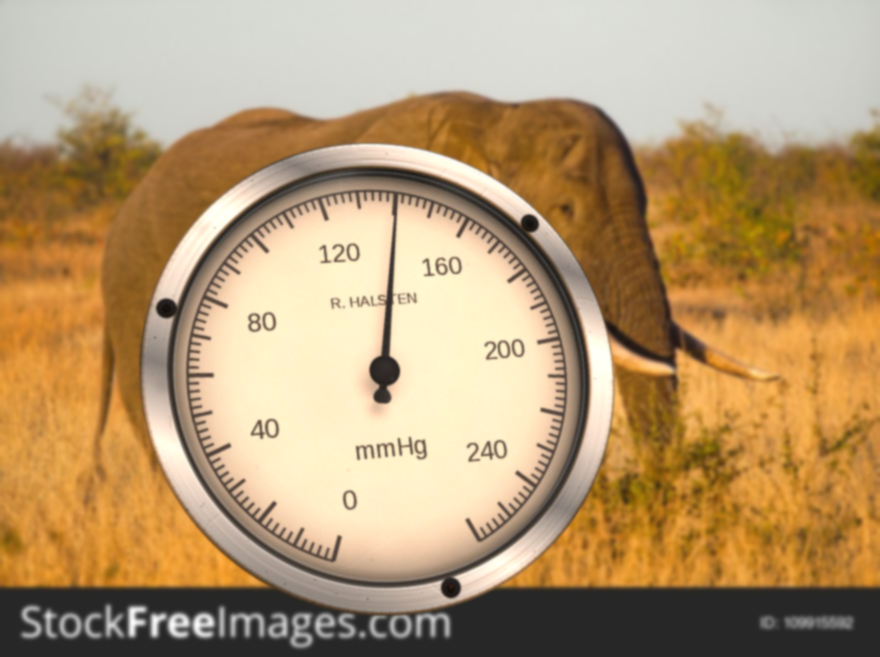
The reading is mmHg 140
